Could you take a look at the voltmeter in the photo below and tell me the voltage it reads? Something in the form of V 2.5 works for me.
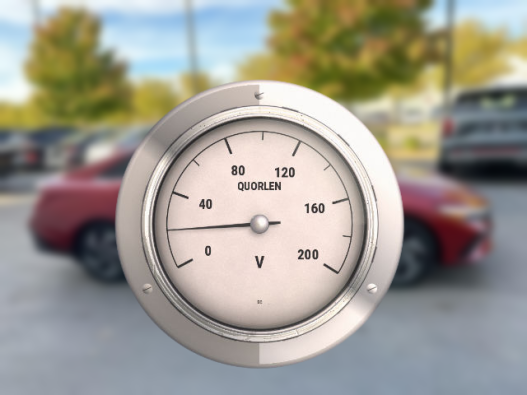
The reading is V 20
